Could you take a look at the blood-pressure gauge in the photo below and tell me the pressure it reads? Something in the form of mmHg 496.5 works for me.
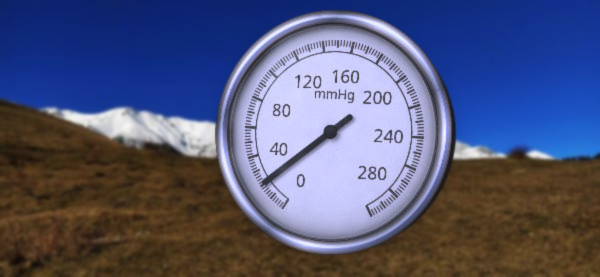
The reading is mmHg 20
